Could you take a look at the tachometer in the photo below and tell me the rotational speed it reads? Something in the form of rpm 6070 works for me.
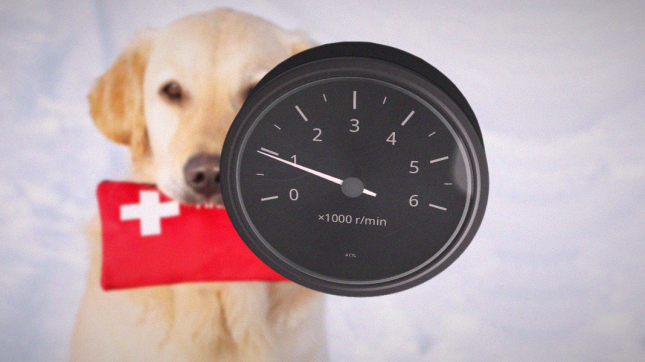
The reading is rpm 1000
